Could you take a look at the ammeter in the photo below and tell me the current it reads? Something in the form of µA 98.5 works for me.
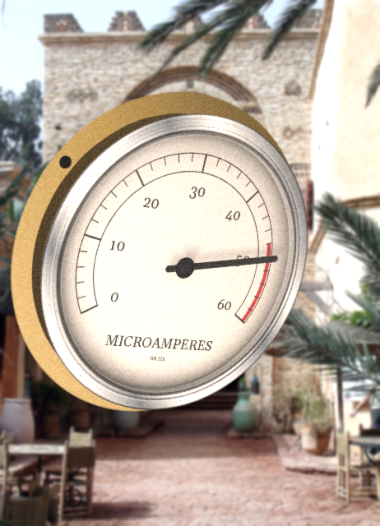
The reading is µA 50
